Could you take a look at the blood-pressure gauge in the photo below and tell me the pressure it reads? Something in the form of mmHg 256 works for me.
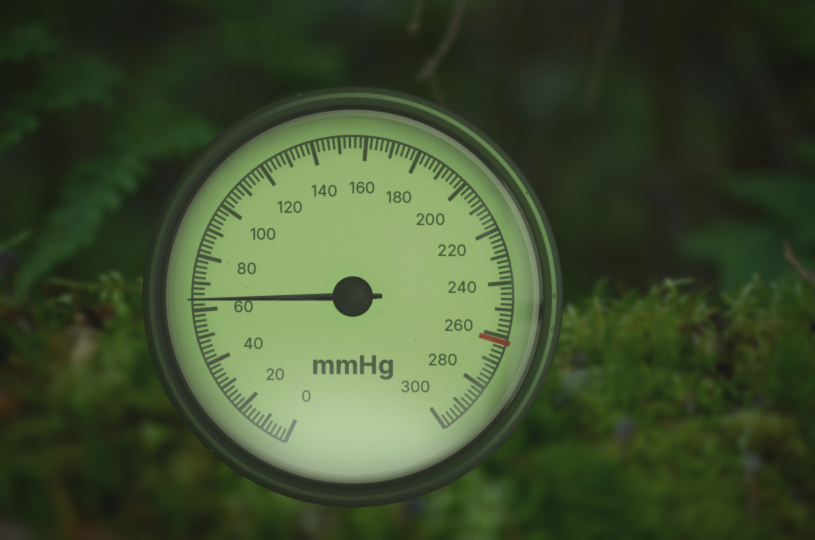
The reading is mmHg 64
